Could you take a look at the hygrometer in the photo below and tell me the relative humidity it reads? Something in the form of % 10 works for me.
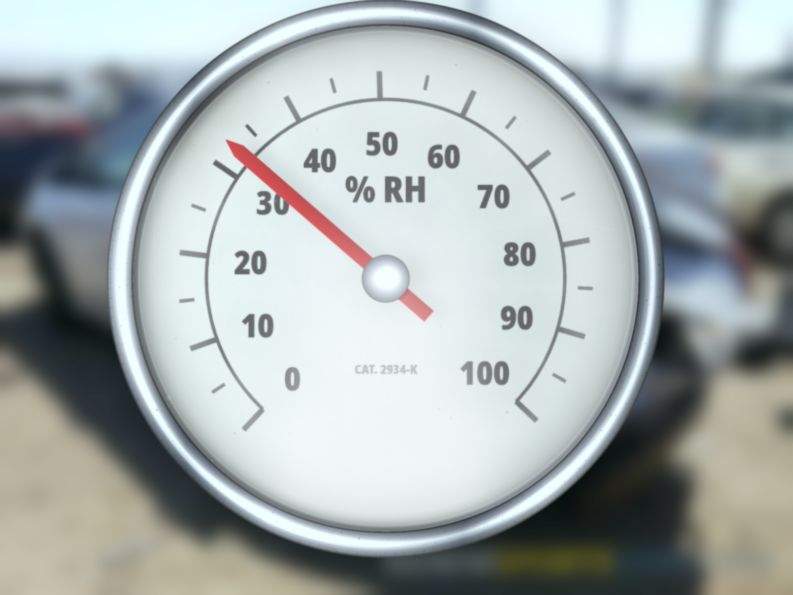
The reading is % 32.5
